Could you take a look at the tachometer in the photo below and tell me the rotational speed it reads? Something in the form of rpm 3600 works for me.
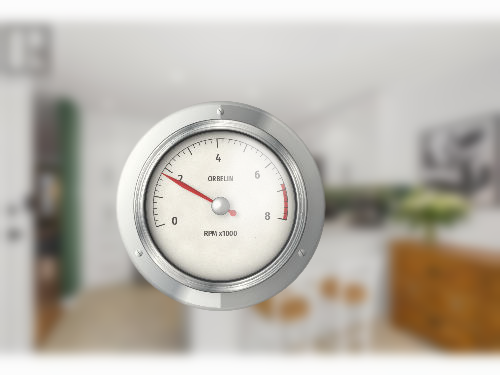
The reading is rpm 1800
